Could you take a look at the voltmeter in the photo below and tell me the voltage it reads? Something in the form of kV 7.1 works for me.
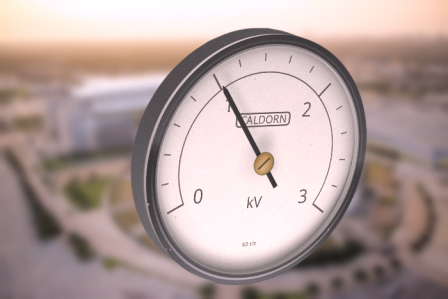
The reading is kV 1
